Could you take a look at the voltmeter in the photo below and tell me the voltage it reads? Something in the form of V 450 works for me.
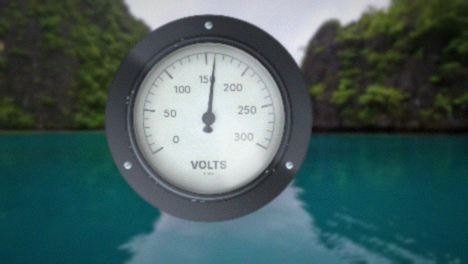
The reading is V 160
